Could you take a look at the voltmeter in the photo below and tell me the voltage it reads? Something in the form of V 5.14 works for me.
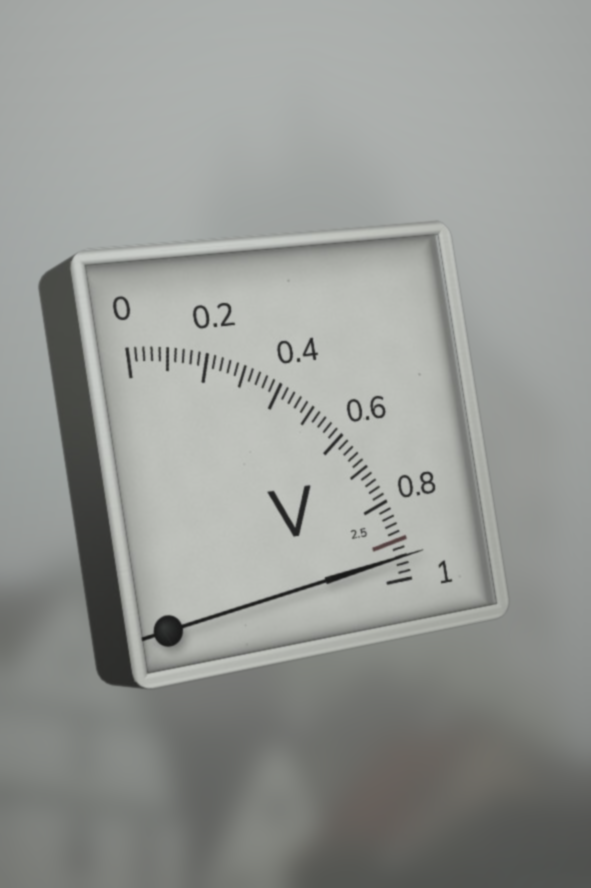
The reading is V 0.94
